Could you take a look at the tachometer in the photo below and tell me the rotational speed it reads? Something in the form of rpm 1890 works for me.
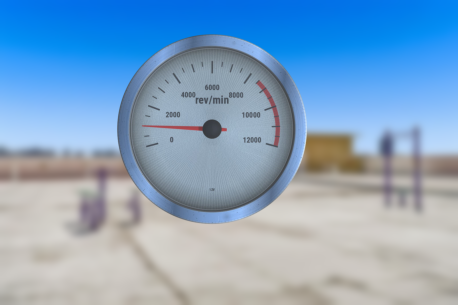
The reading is rpm 1000
